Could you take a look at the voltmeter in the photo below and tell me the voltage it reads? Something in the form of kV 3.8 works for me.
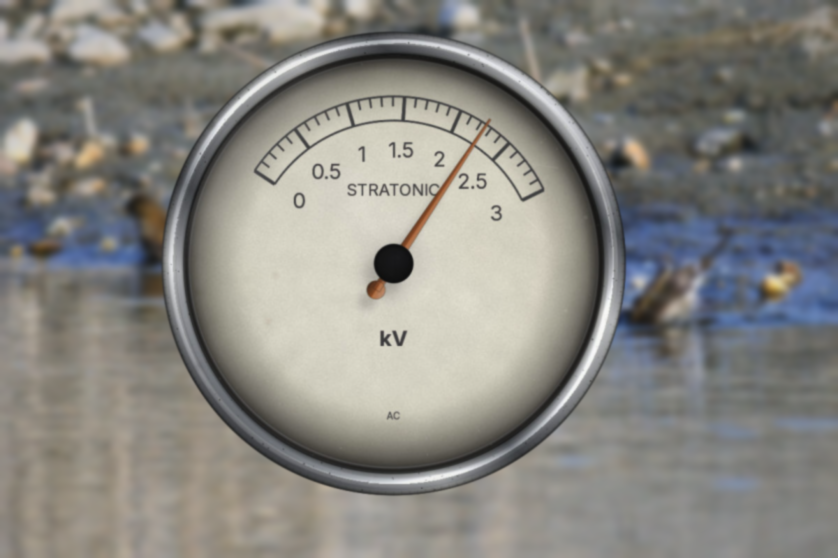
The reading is kV 2.25
